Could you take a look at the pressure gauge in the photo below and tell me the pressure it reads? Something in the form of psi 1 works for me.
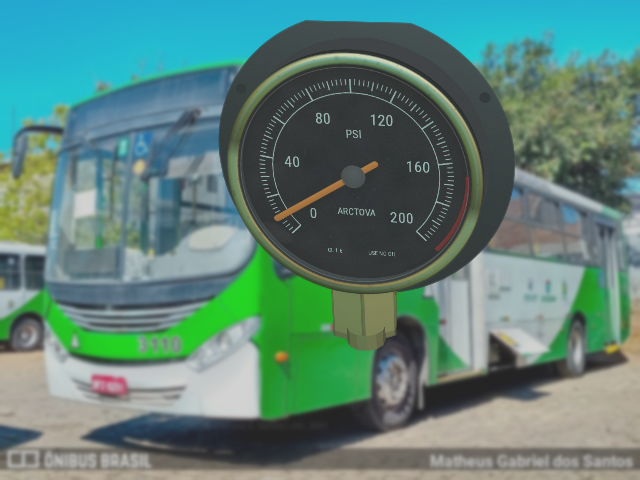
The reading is psi 10
